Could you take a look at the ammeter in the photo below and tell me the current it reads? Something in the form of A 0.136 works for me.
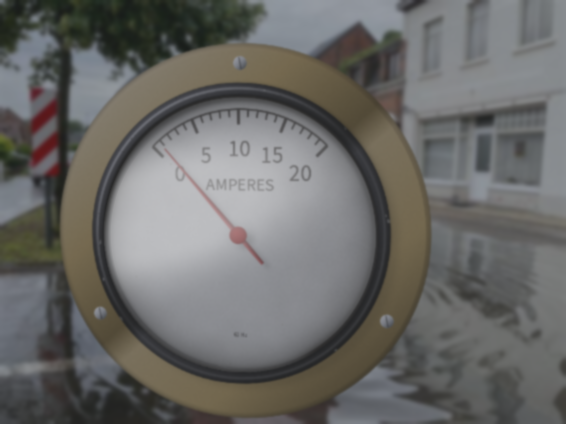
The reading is A 1
